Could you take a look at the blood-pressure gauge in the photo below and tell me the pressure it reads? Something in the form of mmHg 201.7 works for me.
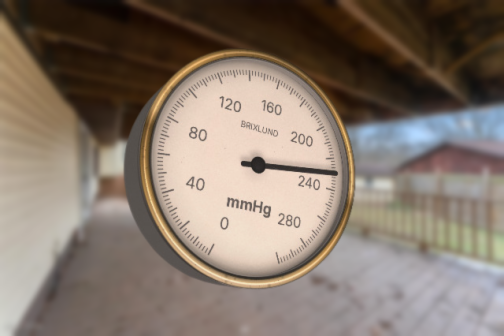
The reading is mmHg 230
